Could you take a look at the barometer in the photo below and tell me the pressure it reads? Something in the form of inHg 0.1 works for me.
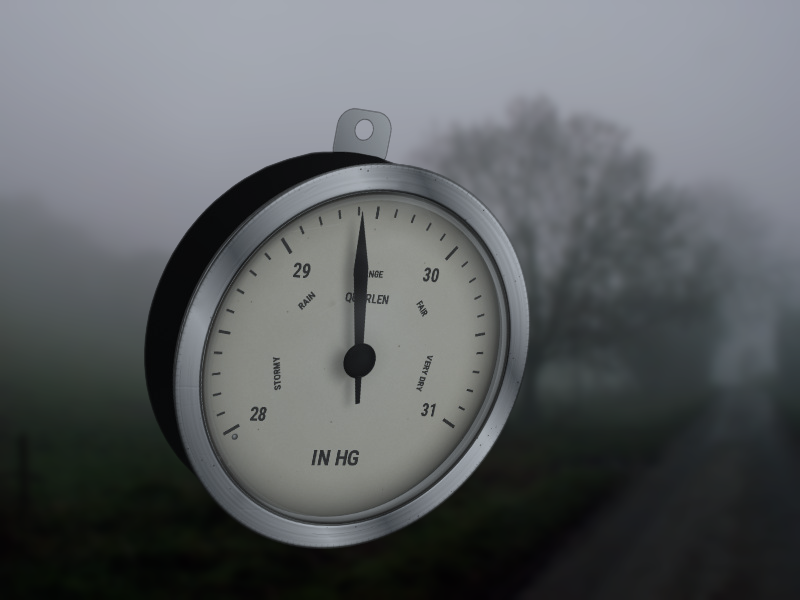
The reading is inHg 29.4
